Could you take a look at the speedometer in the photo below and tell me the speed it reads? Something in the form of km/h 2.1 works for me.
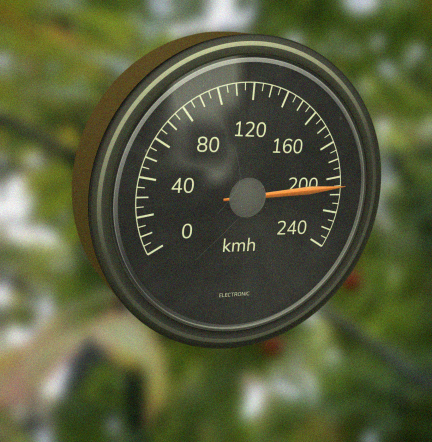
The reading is km/h 205
